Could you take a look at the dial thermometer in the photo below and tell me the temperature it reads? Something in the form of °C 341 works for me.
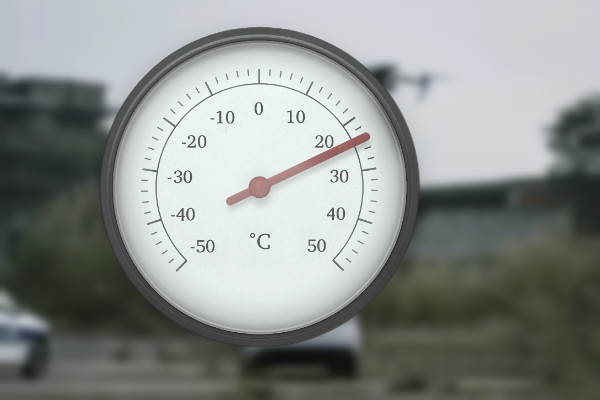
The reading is °C 24
